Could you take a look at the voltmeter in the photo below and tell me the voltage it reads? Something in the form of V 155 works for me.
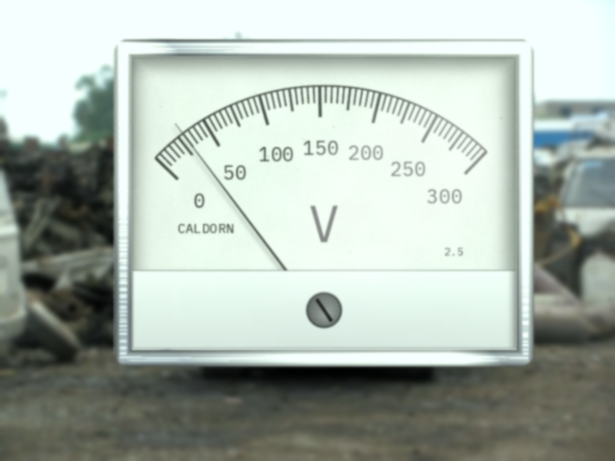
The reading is V 30
